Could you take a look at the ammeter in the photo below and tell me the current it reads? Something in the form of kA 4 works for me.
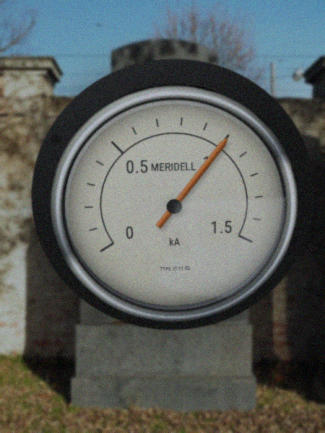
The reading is kA 1
